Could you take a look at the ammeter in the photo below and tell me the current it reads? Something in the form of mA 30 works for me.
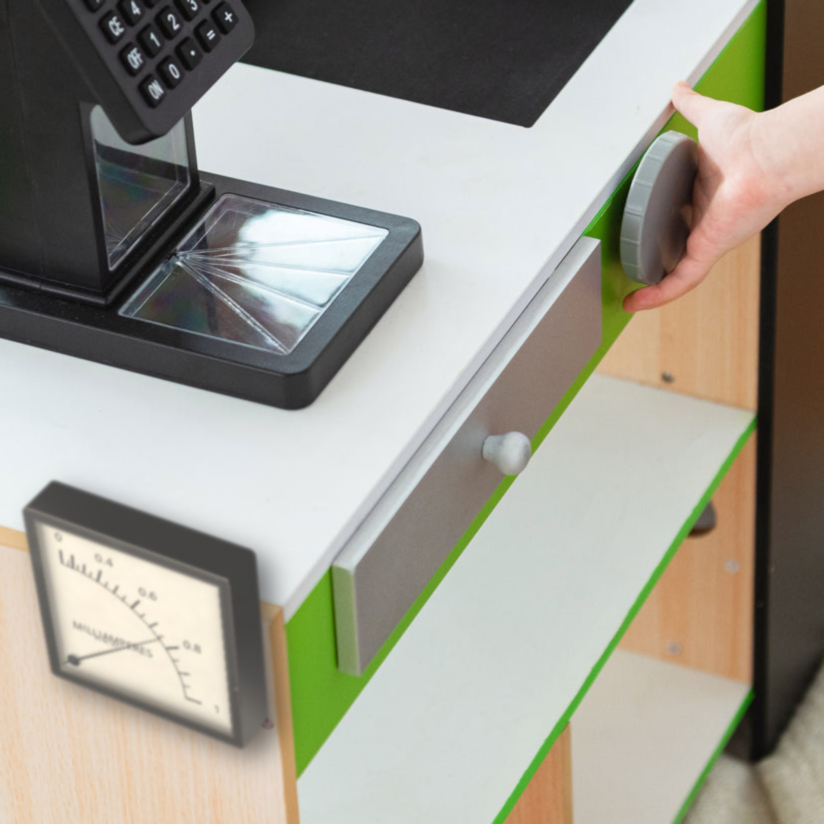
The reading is mA 0.75
